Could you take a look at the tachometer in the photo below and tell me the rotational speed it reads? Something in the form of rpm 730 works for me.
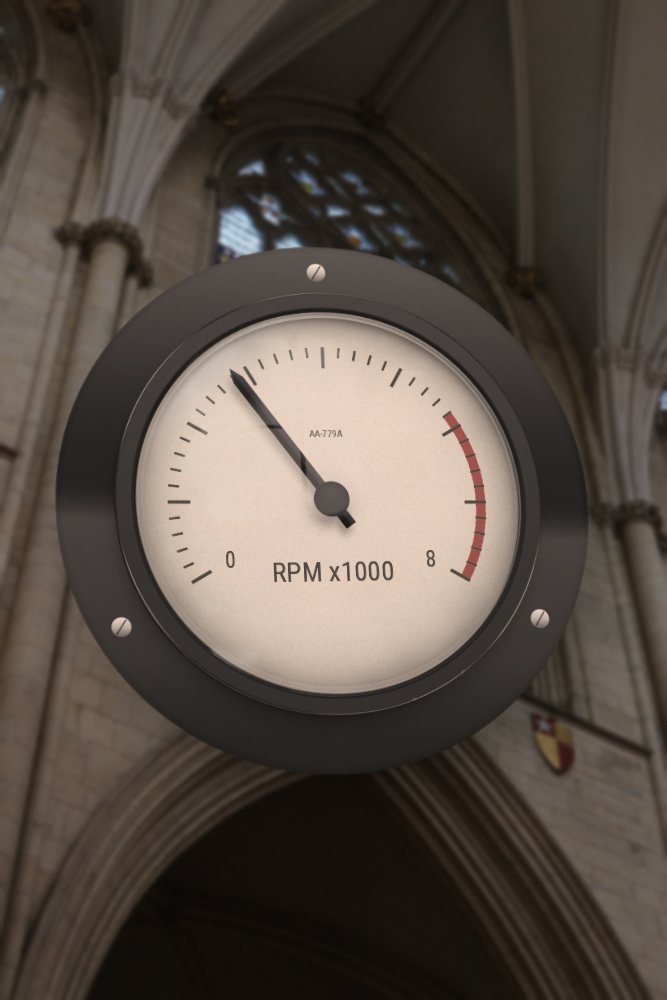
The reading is rpm 2800
